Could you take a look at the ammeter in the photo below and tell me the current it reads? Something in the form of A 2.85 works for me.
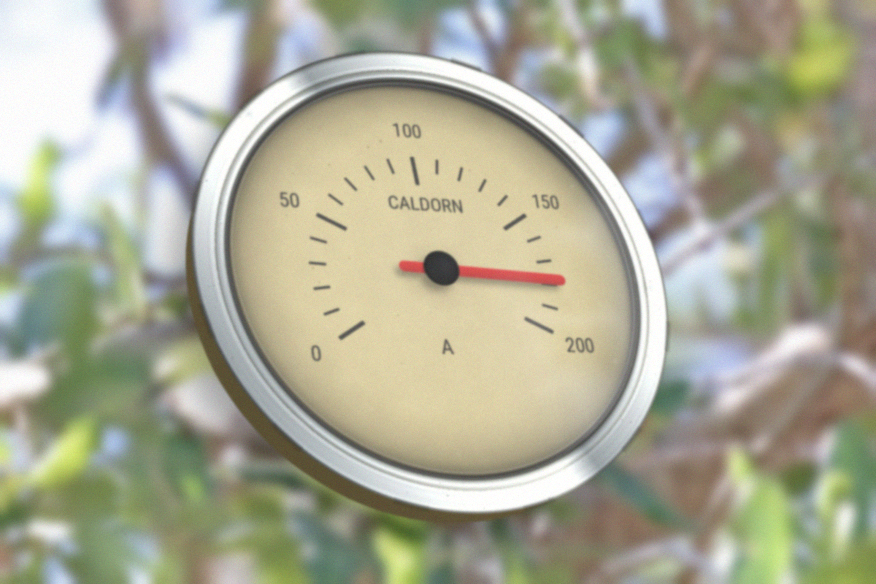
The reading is A 180
